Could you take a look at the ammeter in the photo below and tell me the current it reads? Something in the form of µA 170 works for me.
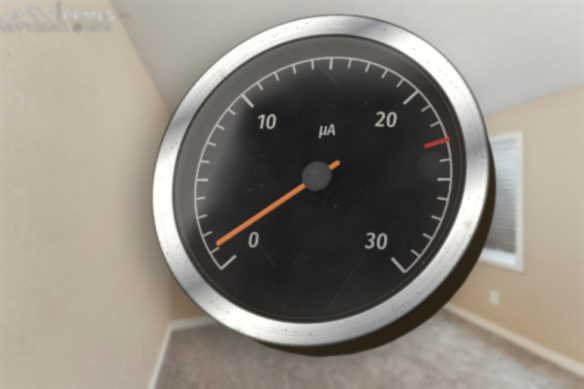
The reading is µA 1
